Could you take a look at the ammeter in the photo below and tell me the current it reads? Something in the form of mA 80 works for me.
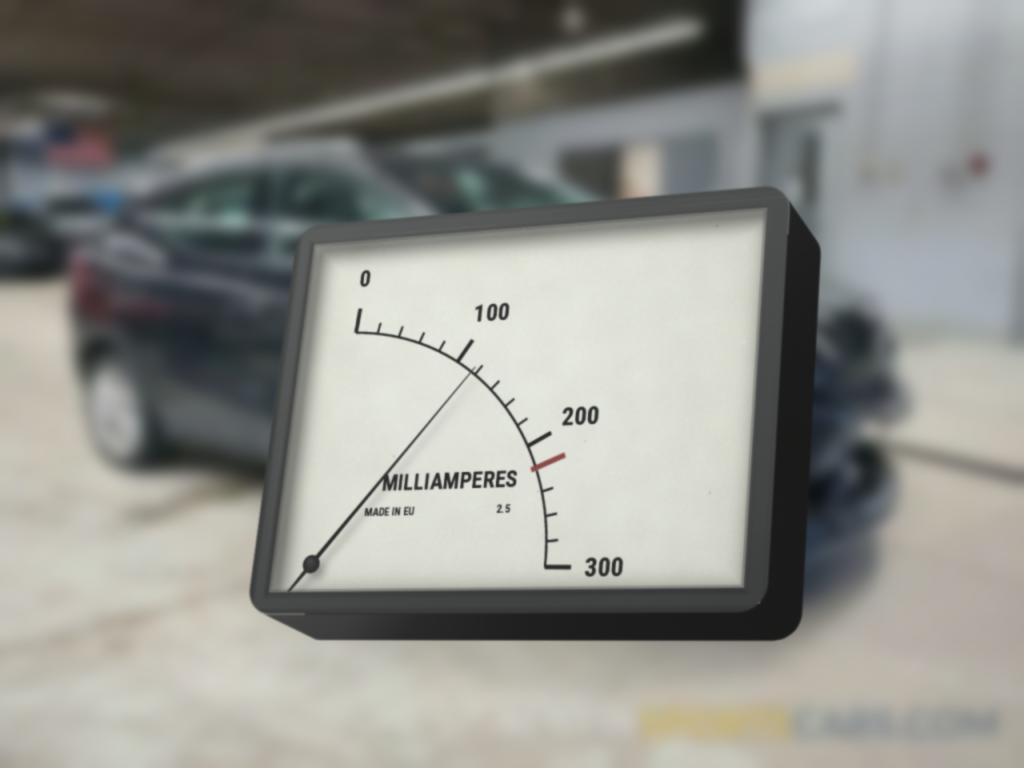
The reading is mA 120
